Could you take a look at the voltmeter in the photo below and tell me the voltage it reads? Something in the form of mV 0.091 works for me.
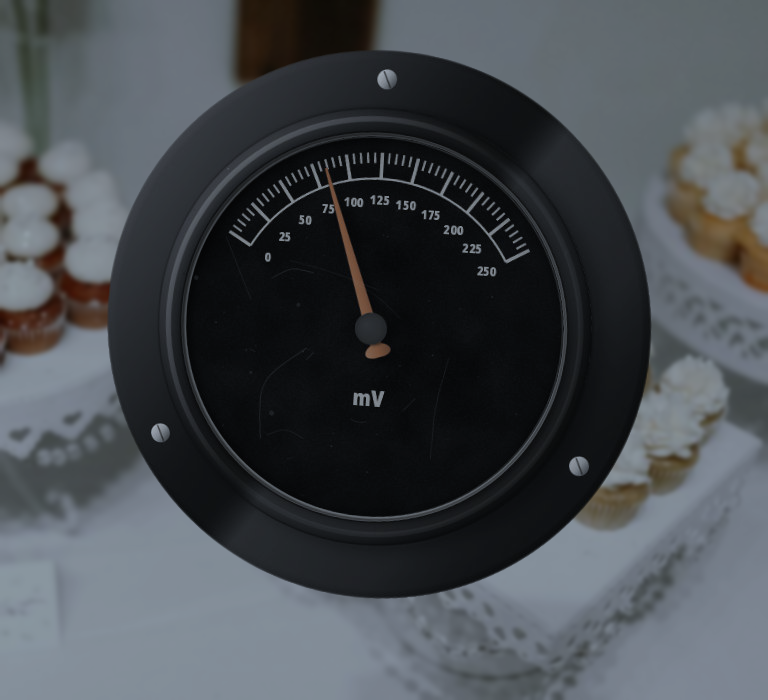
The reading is mV 85
